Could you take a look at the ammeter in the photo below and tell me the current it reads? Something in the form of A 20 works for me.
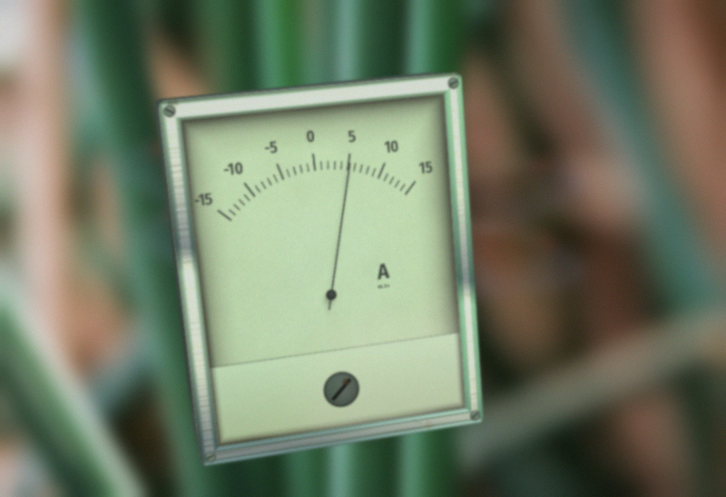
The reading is A 5
